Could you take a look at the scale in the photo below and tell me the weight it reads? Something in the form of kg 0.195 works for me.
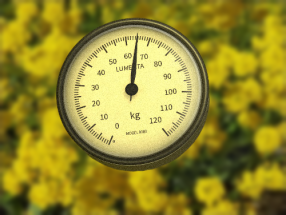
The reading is kg 65
